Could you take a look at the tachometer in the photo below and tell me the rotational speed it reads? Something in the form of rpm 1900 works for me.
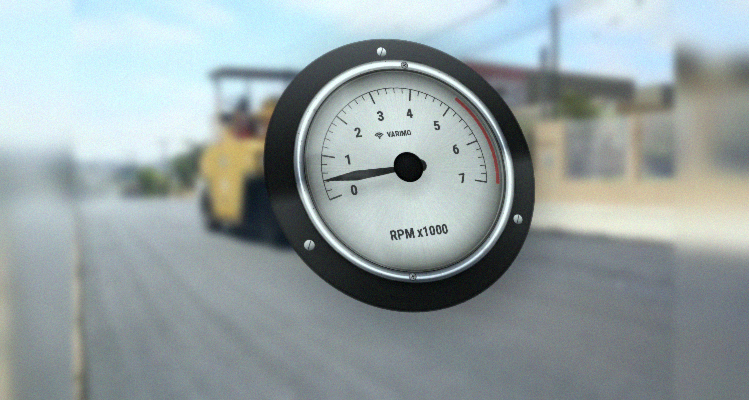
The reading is rpm 400
